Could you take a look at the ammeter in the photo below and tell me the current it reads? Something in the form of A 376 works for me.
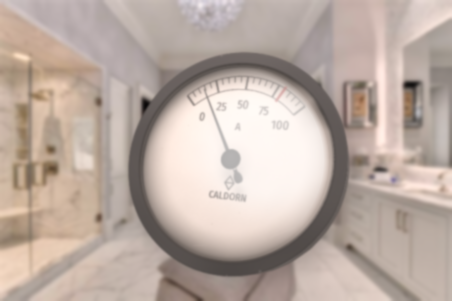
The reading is A 15
